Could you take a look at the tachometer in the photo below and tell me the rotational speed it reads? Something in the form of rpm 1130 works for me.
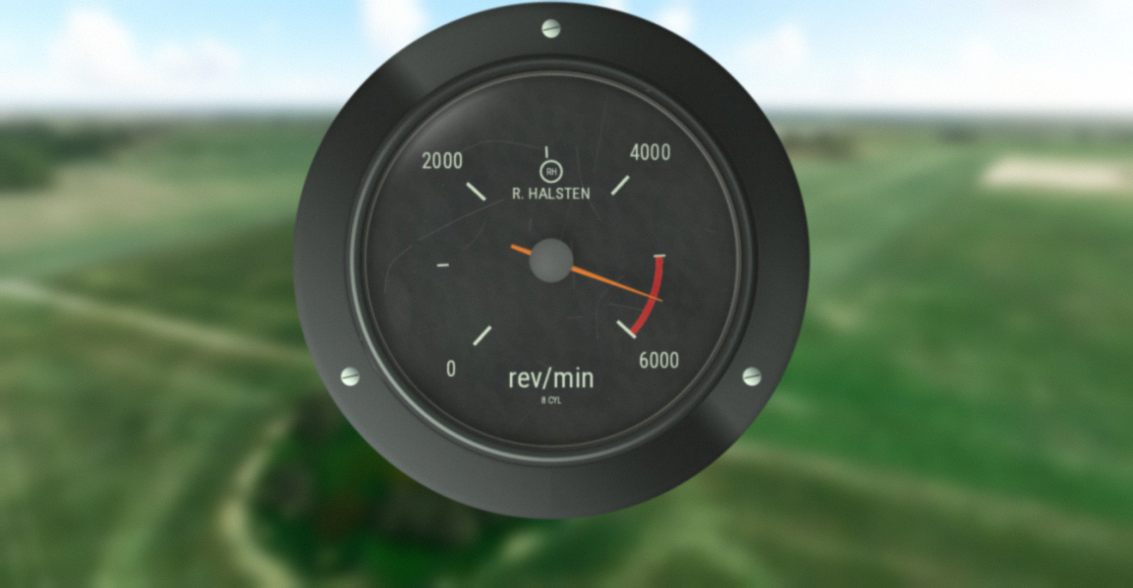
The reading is rpm 5500
